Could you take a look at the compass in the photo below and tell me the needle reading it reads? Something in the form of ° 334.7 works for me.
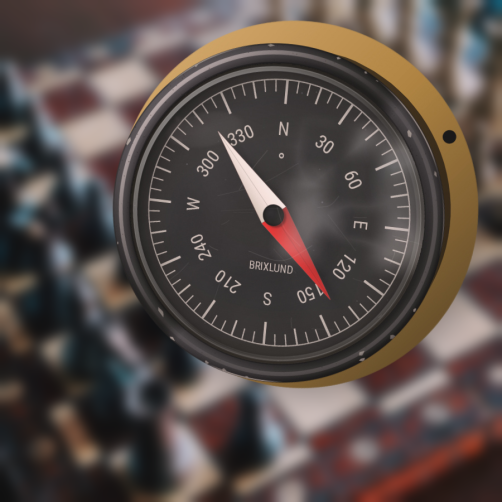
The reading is ° 140
